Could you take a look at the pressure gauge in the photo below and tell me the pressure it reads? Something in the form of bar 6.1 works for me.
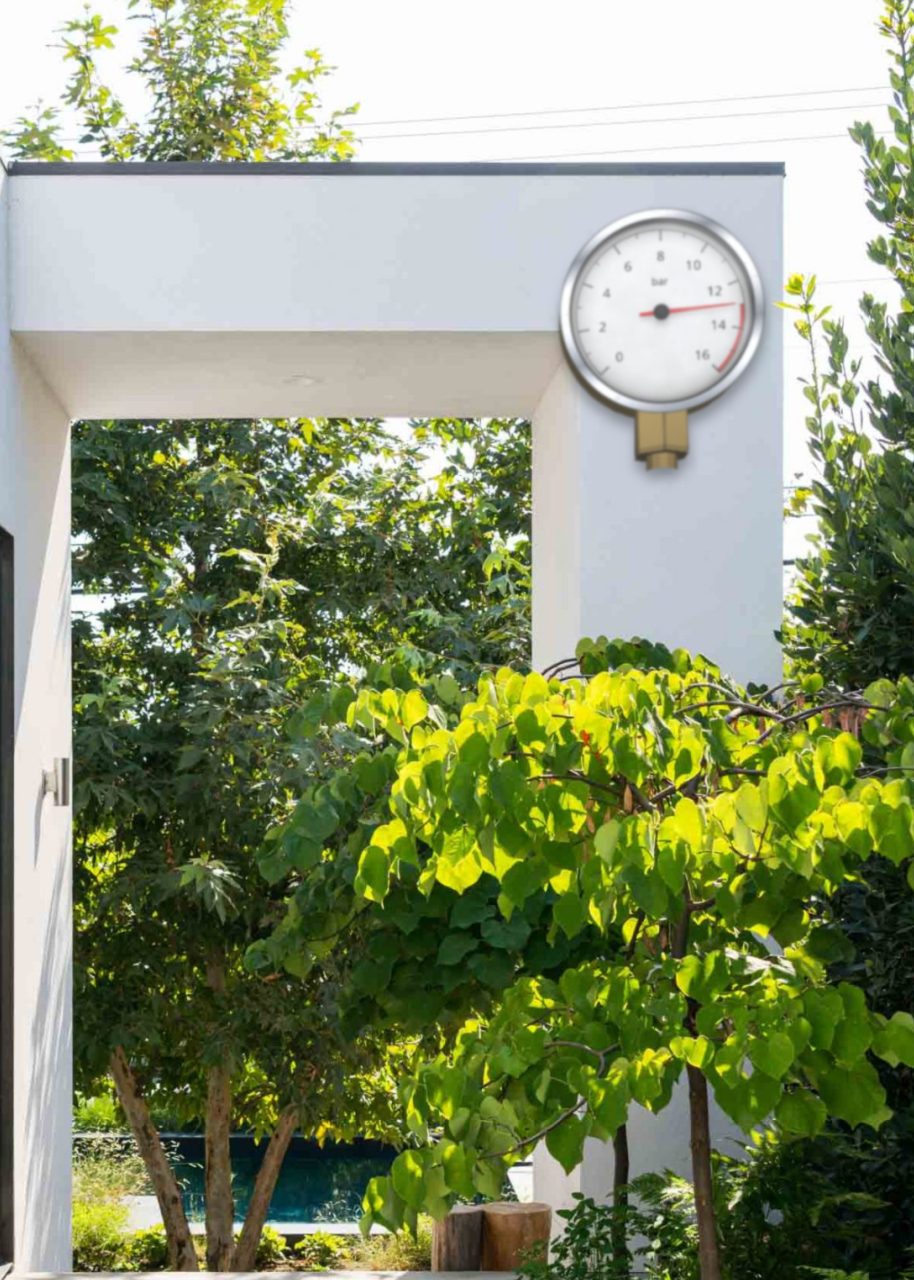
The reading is bar 13
